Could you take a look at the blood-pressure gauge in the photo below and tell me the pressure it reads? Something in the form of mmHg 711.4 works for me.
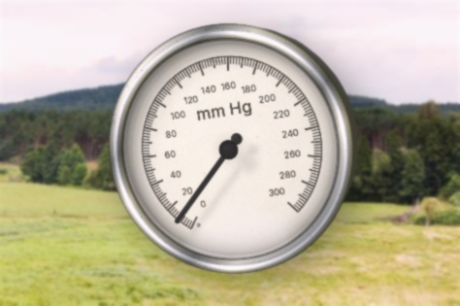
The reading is mmHg 10
